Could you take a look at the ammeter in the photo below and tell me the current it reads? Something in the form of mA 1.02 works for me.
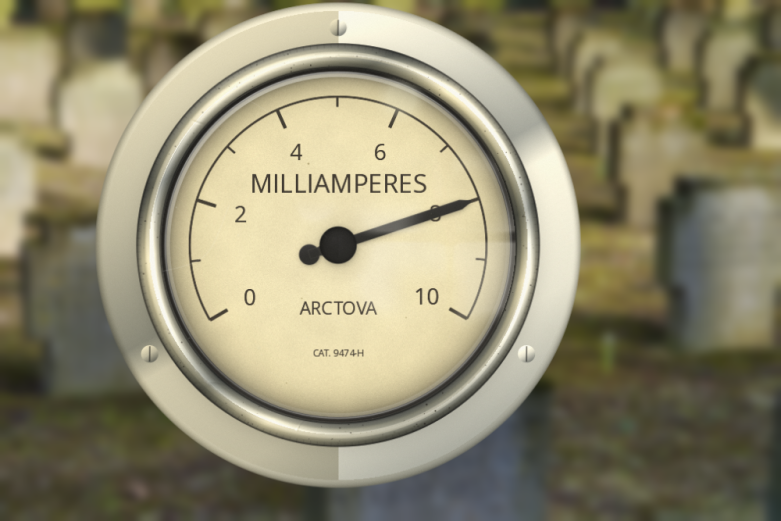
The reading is mA 8
